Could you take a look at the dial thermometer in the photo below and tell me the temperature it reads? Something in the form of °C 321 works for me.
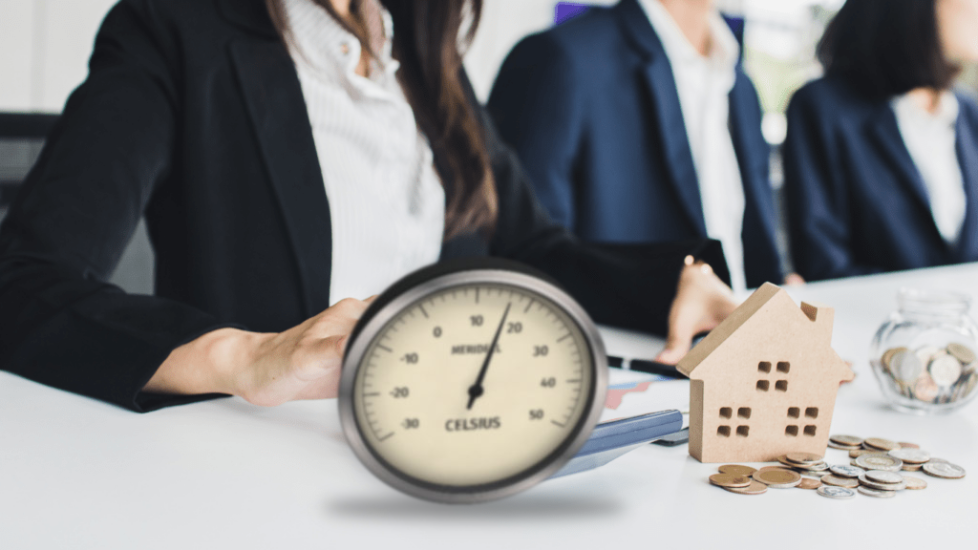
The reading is °C 16
